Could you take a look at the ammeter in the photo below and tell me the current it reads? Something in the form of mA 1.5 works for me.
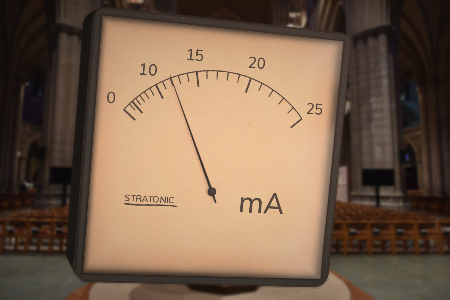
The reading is mA 12
